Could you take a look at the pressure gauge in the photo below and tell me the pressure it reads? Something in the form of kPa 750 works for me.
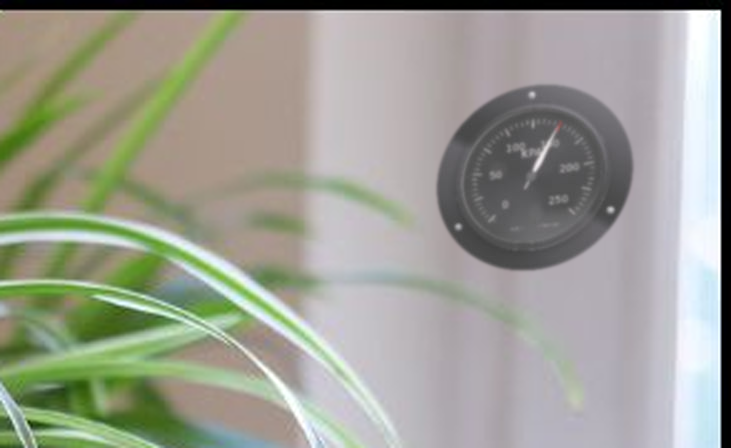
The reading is kPa 150
